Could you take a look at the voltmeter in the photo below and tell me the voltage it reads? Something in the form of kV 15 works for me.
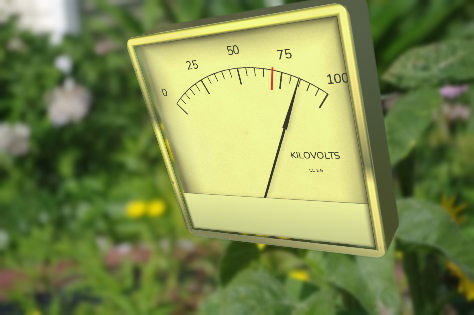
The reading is kV 85
